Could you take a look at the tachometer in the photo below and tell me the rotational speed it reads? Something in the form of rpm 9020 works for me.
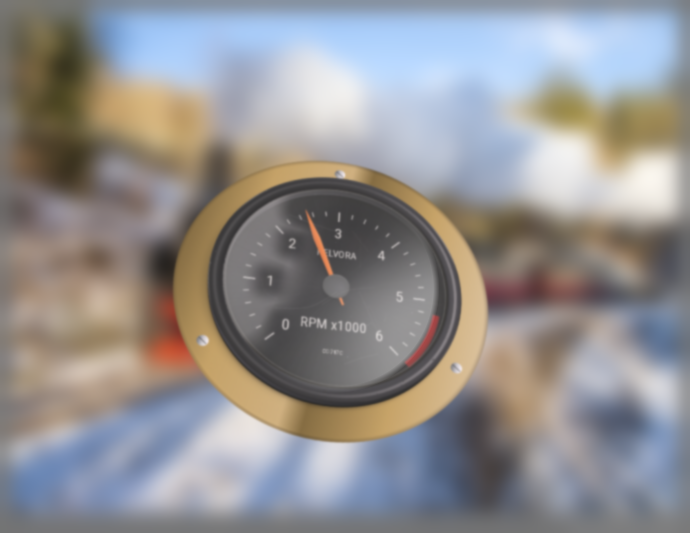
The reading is rpm 2500
